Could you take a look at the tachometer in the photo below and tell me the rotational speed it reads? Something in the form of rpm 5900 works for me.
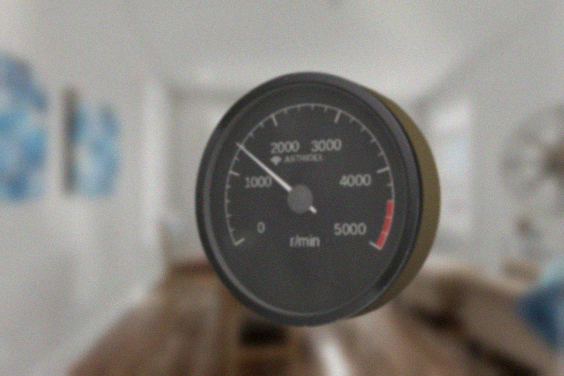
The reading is rpm 1400
